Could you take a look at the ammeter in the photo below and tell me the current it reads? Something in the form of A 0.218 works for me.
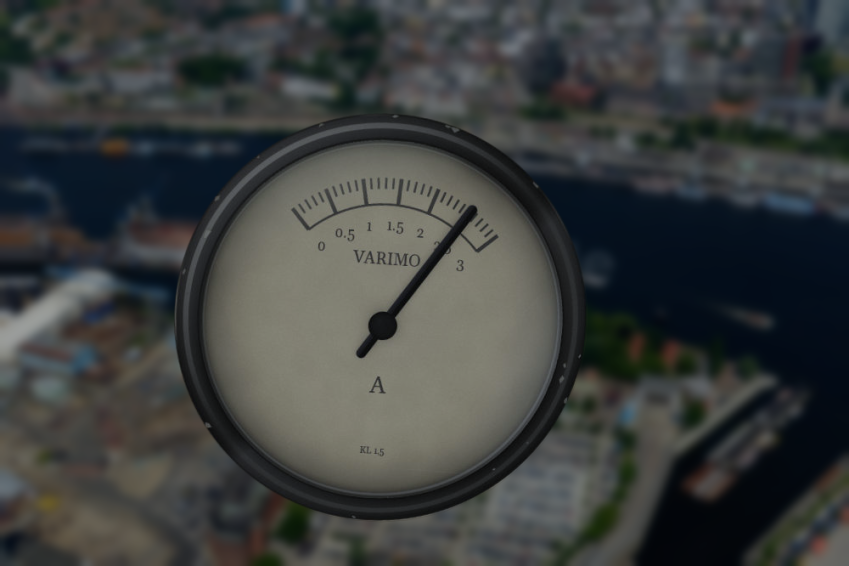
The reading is A 2.5
